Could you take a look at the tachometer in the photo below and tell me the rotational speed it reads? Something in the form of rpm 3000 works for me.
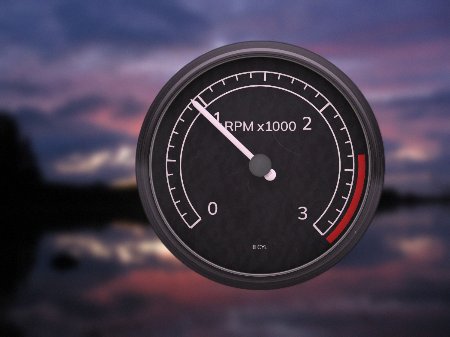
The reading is rpm 950
